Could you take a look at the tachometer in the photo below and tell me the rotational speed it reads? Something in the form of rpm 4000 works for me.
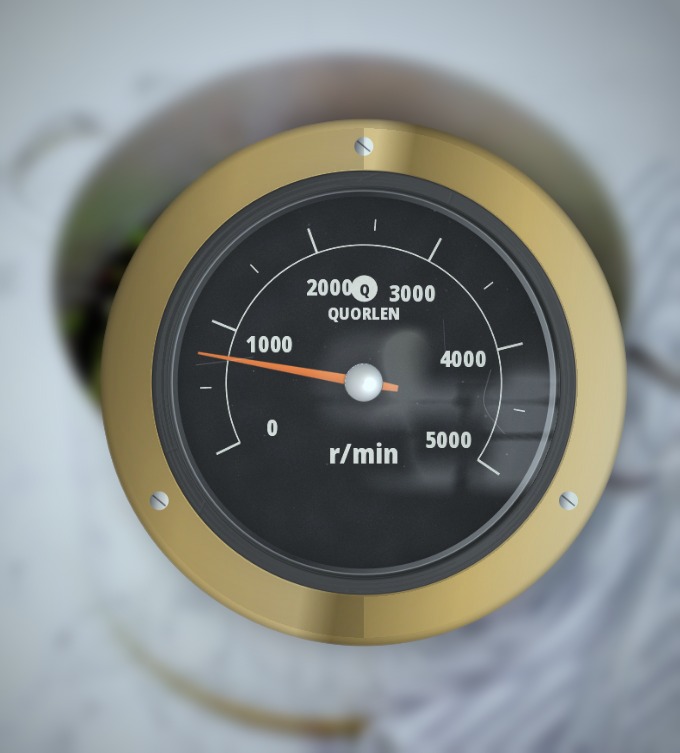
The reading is rpm 750
